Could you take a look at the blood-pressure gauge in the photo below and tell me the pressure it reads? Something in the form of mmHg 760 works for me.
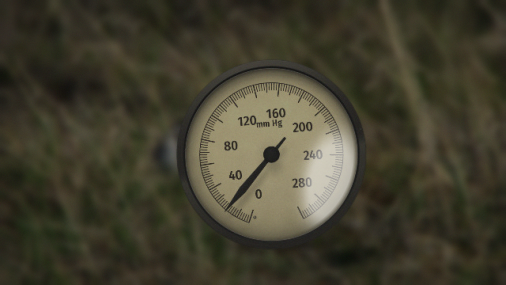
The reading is mmHg 20
